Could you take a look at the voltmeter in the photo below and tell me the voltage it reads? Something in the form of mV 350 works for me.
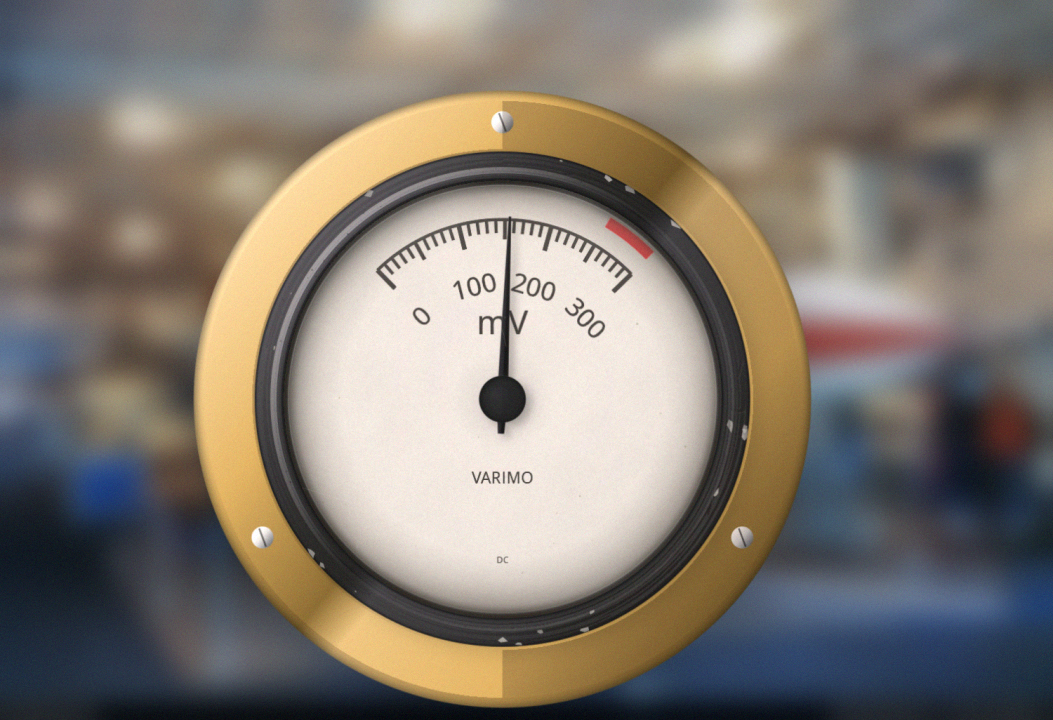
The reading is mV 155
